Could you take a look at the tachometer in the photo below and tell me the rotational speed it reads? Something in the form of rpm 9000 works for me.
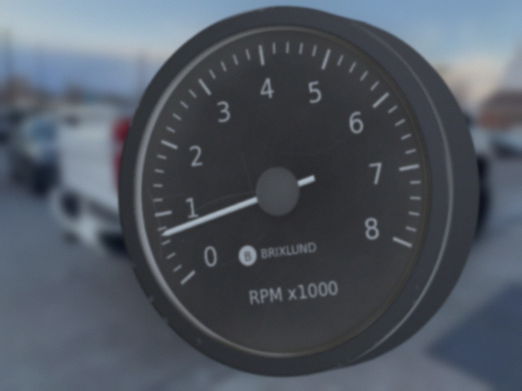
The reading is rpm 700
